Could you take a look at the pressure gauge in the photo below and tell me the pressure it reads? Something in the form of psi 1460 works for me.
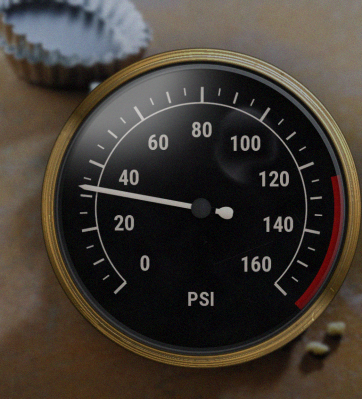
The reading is psi 32.5
